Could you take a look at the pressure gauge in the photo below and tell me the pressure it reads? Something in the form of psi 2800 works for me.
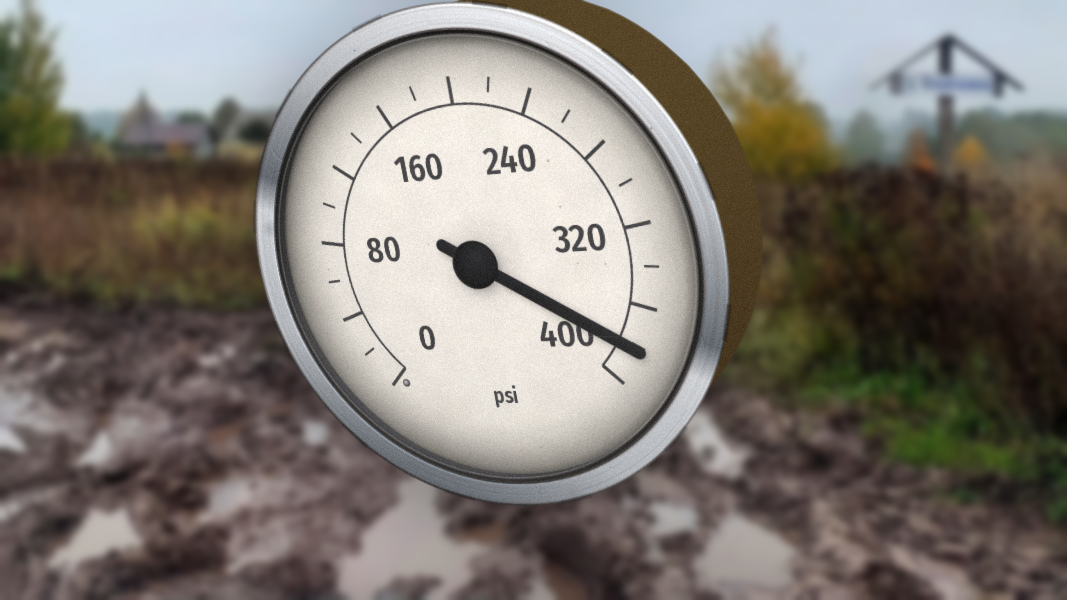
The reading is psi 380
